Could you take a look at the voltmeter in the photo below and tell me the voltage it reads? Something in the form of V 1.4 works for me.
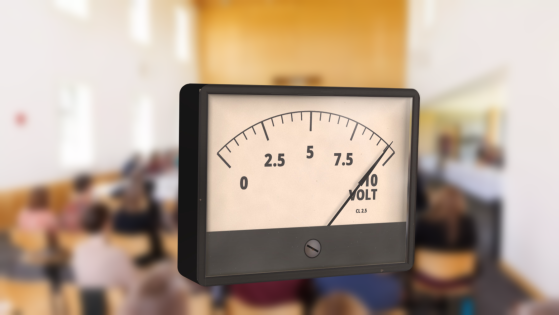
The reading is V 9.5
